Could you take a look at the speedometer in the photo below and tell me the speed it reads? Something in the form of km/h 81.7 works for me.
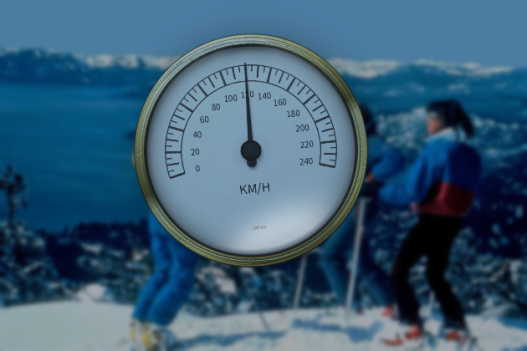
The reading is km/h 120
